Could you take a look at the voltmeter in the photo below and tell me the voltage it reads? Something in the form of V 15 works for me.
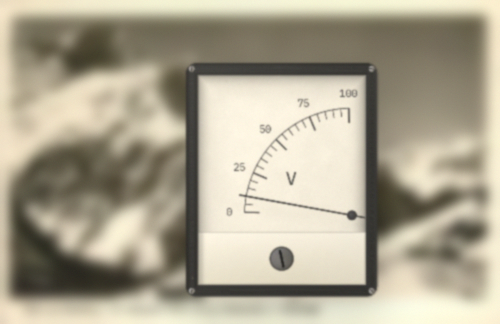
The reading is V 10
